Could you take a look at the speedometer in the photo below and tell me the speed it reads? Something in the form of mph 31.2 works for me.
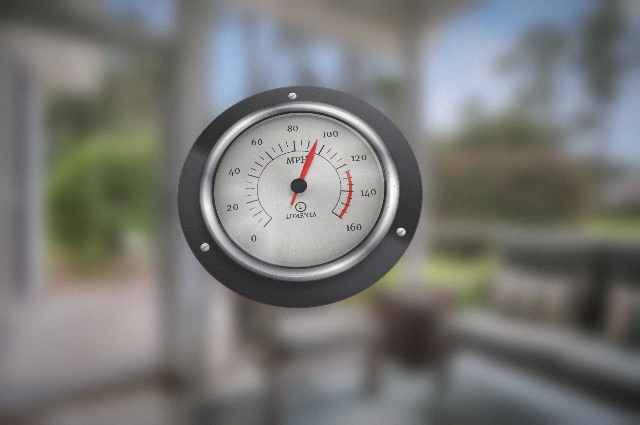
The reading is mph 95
